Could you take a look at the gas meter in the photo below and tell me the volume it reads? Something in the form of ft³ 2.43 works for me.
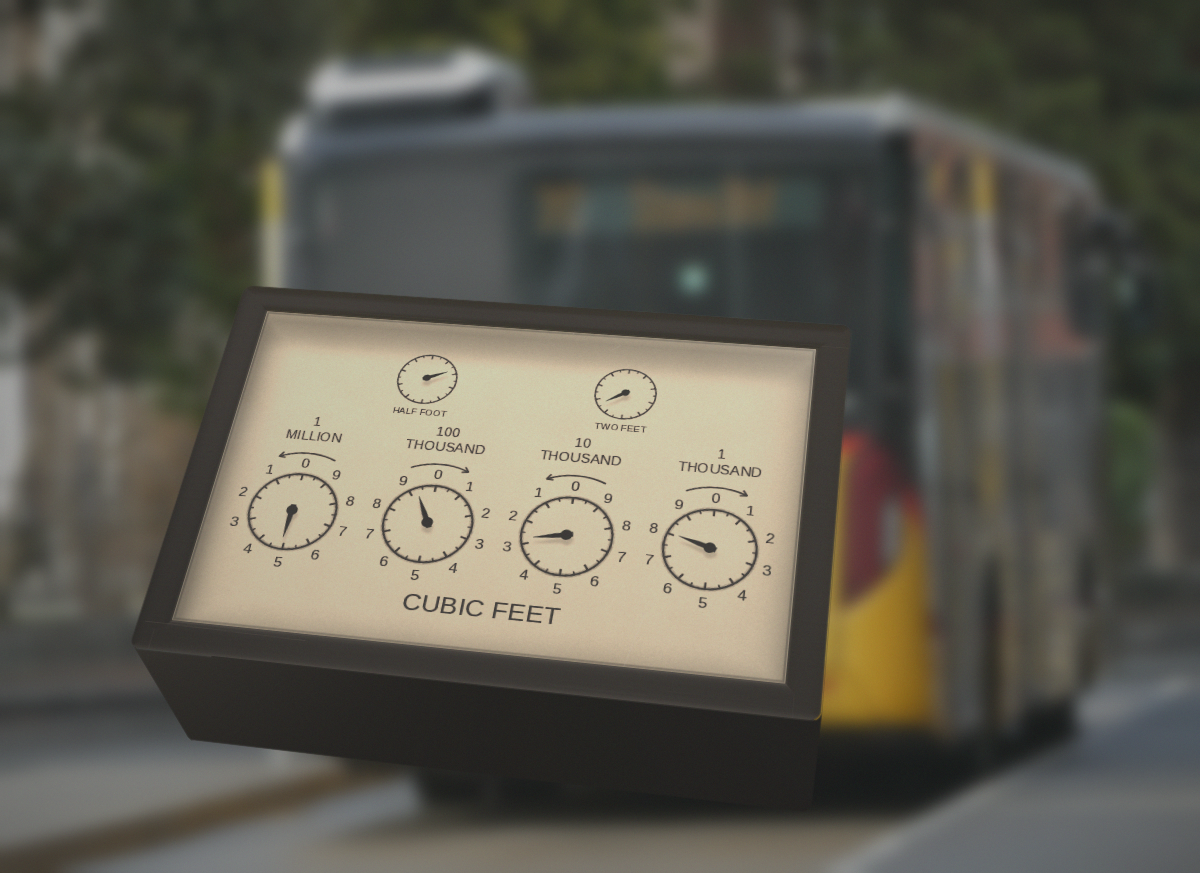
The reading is ft³ 492800
